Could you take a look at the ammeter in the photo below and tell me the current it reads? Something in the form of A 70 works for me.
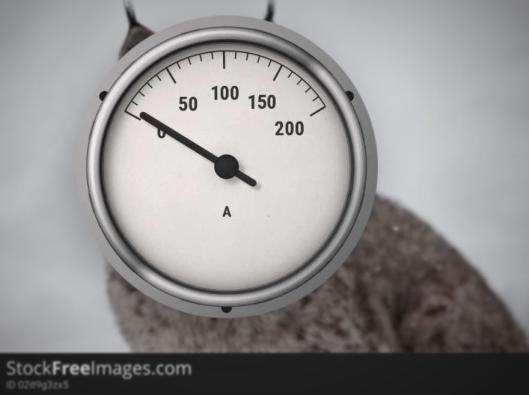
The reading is A 5
